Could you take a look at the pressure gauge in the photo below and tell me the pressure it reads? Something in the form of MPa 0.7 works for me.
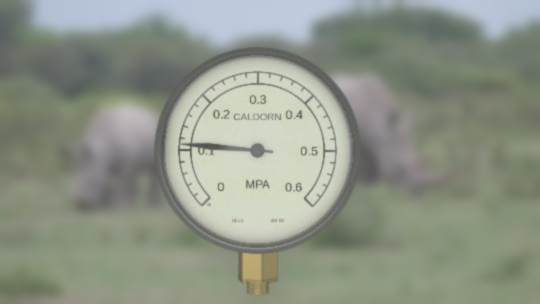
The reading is MPa 0.11
